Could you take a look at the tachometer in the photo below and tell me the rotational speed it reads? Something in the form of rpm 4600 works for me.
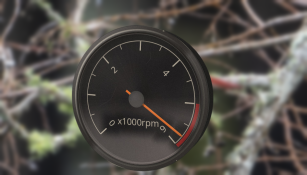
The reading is rpm 5750
